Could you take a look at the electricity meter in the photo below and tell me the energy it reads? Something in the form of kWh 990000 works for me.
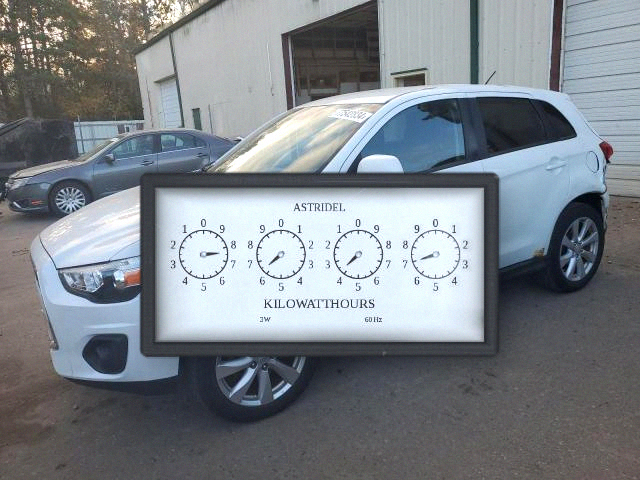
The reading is kWh 7637
